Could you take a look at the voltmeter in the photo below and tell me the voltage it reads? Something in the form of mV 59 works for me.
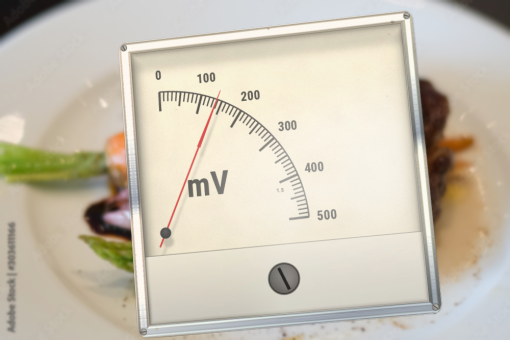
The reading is mV 140
